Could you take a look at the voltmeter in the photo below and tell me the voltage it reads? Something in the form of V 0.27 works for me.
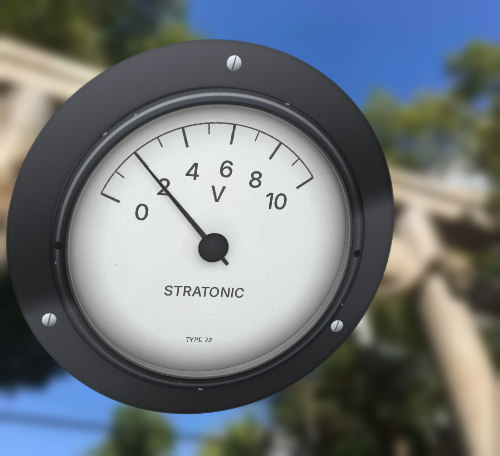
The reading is V 2
